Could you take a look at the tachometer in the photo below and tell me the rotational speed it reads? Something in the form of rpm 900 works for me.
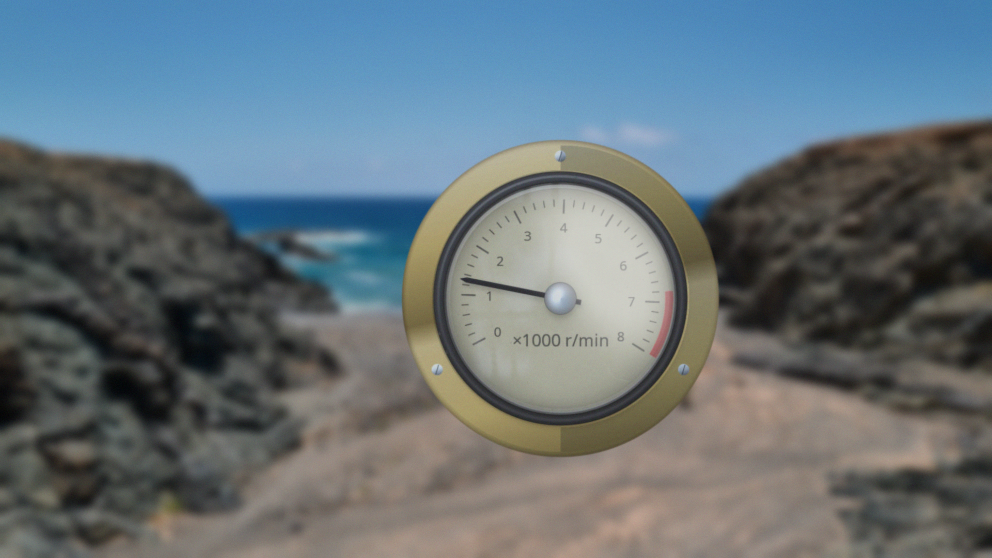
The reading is rpm 1300
